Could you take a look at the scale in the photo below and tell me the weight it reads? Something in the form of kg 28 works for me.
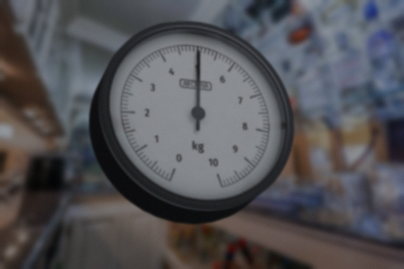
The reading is kg 5
